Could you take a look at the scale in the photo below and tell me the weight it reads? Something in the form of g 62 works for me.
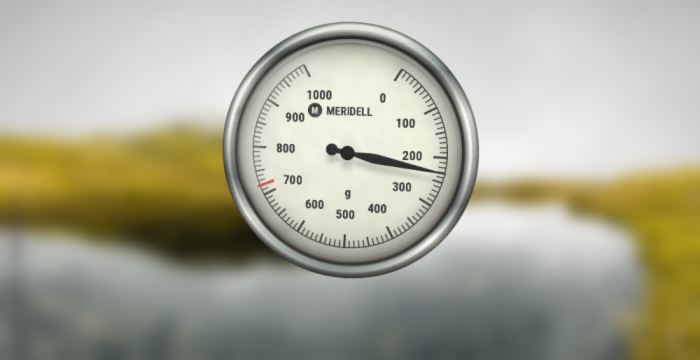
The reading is g 230
